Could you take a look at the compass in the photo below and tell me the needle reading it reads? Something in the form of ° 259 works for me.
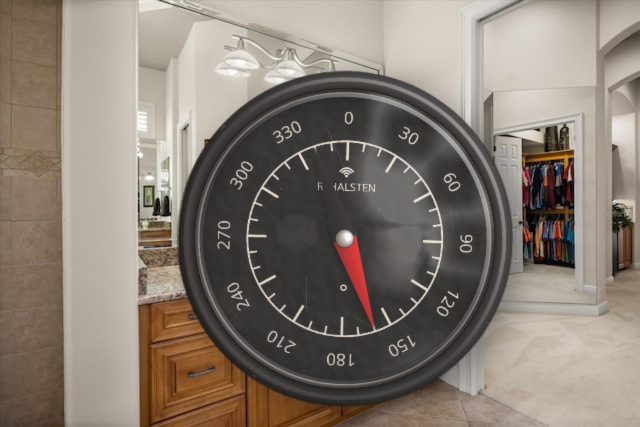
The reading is ° 160
